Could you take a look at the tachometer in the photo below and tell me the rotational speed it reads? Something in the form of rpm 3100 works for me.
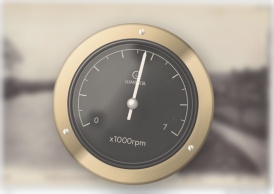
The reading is rpm 3750
